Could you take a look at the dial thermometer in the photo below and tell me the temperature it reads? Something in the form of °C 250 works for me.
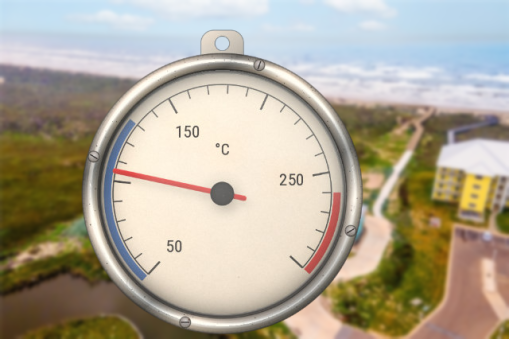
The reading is °C 105
